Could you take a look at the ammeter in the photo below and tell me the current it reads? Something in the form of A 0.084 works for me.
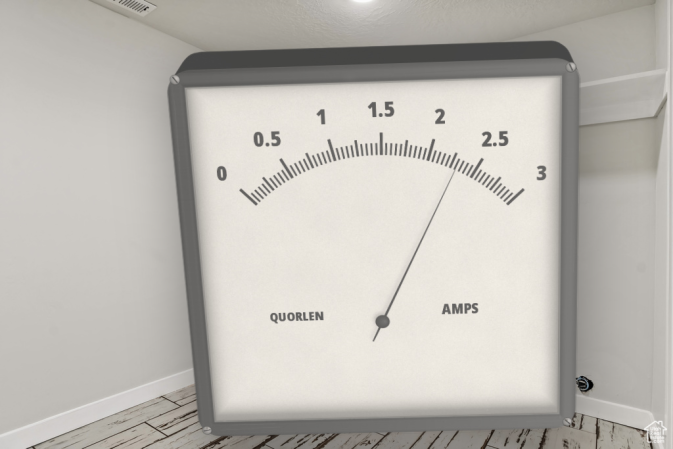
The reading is A 2.3
